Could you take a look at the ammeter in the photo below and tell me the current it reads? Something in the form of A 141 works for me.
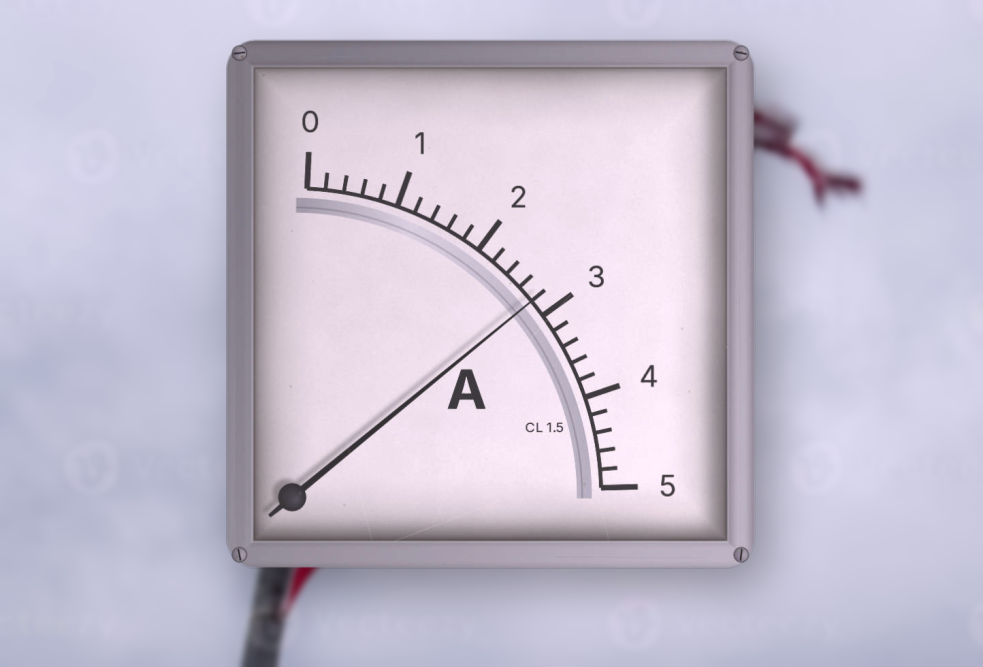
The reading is A 2.8
